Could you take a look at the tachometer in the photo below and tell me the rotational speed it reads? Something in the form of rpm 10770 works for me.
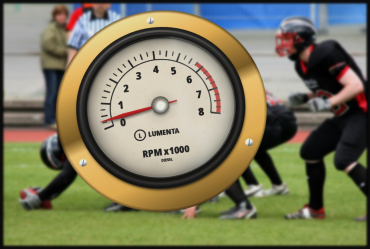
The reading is rpm 250
